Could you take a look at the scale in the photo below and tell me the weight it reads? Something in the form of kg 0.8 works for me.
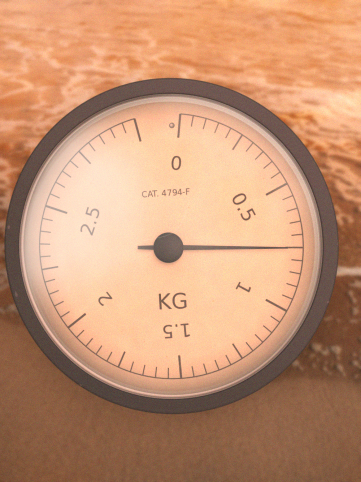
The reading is kg 0.75
